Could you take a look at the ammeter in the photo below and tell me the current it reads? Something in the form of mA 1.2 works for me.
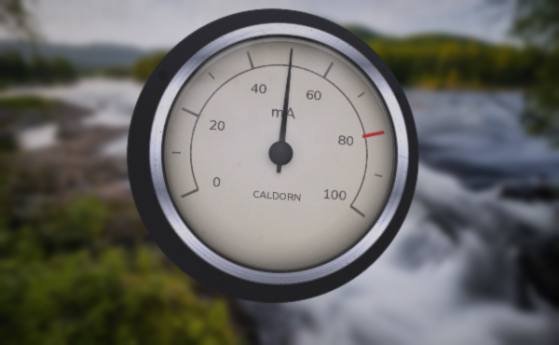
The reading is mA 50
